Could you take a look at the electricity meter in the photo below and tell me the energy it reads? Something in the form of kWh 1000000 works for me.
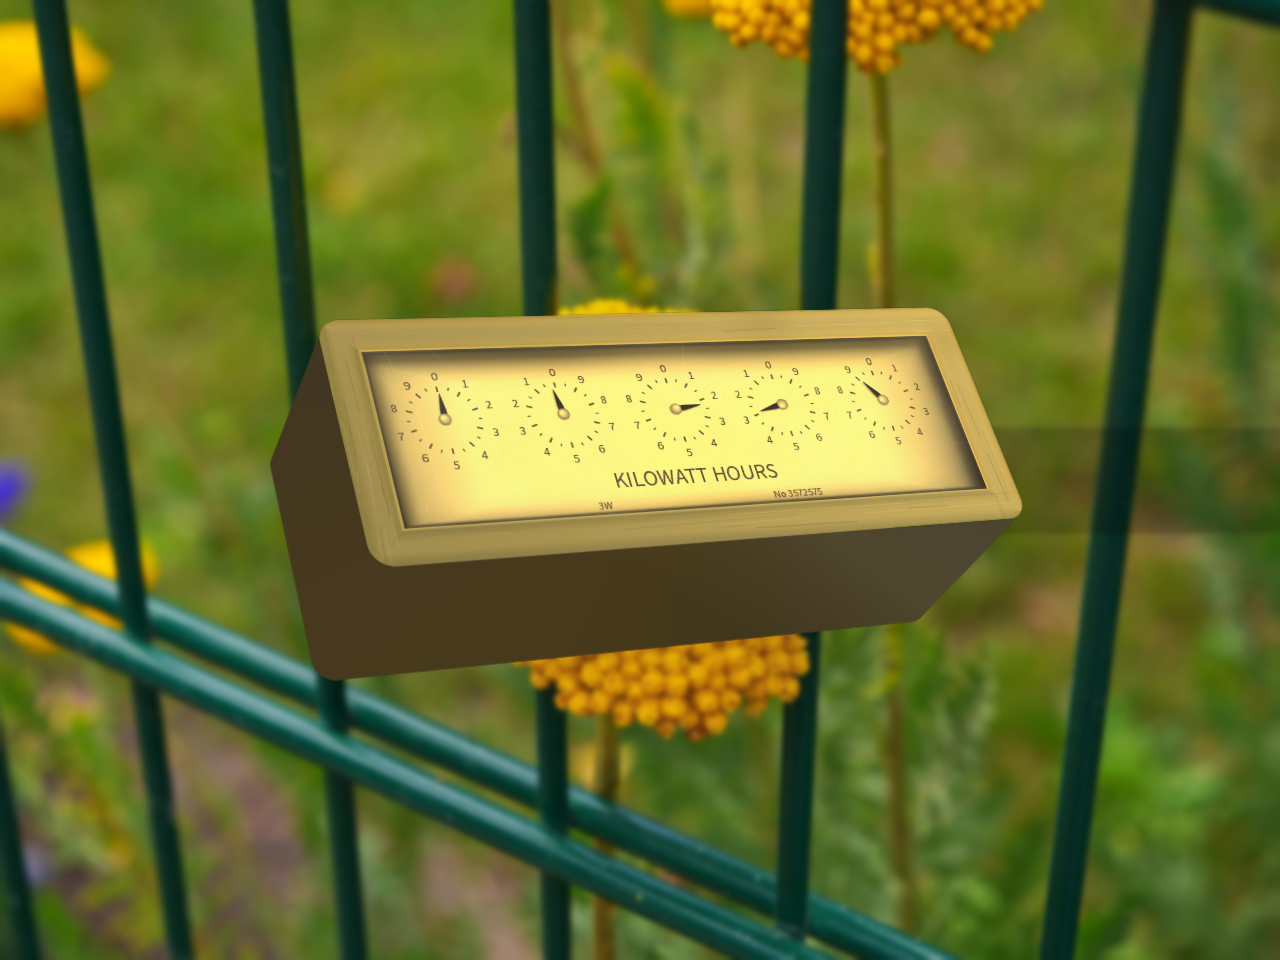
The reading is kWh 229
